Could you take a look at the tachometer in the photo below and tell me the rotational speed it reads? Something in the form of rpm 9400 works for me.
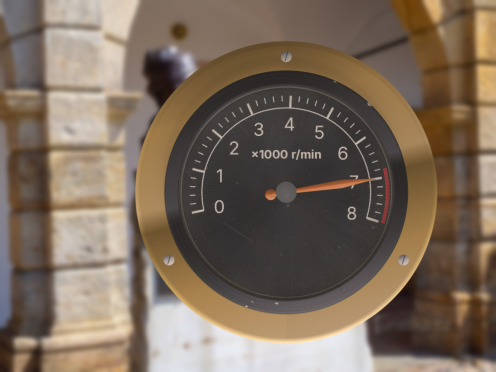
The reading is rpm 7000
